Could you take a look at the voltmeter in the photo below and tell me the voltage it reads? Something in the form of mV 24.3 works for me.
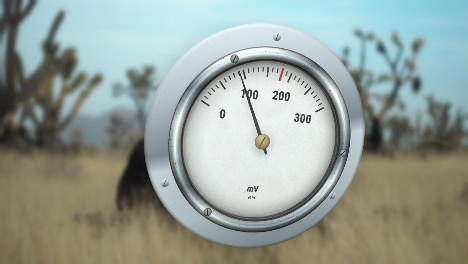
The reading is mV 90
